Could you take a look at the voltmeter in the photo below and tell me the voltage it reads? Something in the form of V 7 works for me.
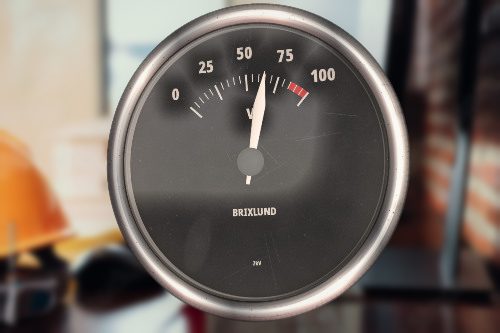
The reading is V 65
